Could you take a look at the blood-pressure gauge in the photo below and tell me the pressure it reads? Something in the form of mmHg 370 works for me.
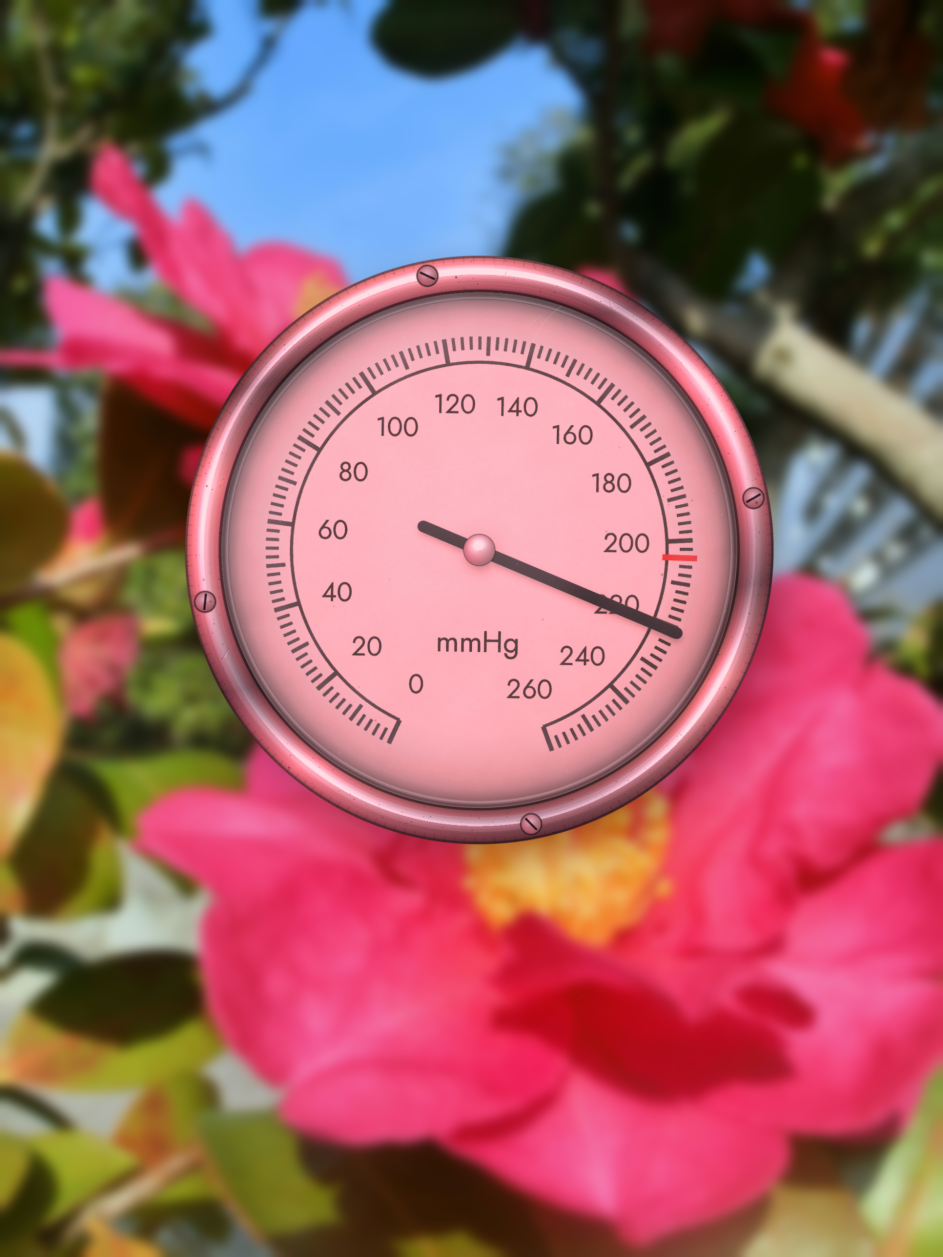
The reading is mmHg 221
